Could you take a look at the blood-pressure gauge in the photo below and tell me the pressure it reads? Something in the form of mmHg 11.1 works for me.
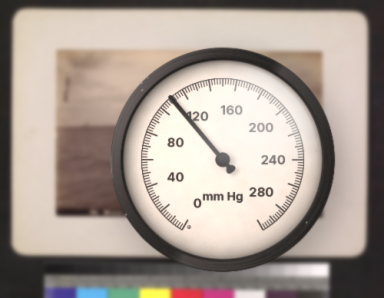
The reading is mmHg 110
